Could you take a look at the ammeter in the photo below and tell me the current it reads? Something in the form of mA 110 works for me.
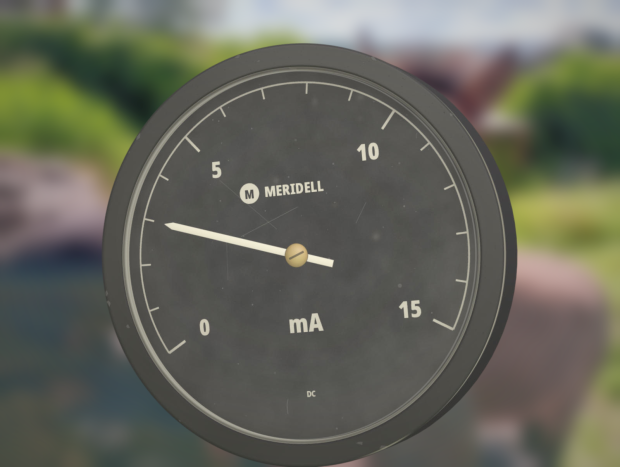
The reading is mA 3
